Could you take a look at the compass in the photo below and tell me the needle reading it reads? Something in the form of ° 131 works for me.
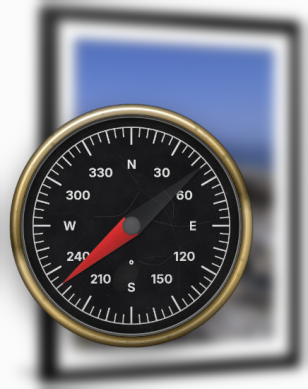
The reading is ° 230
